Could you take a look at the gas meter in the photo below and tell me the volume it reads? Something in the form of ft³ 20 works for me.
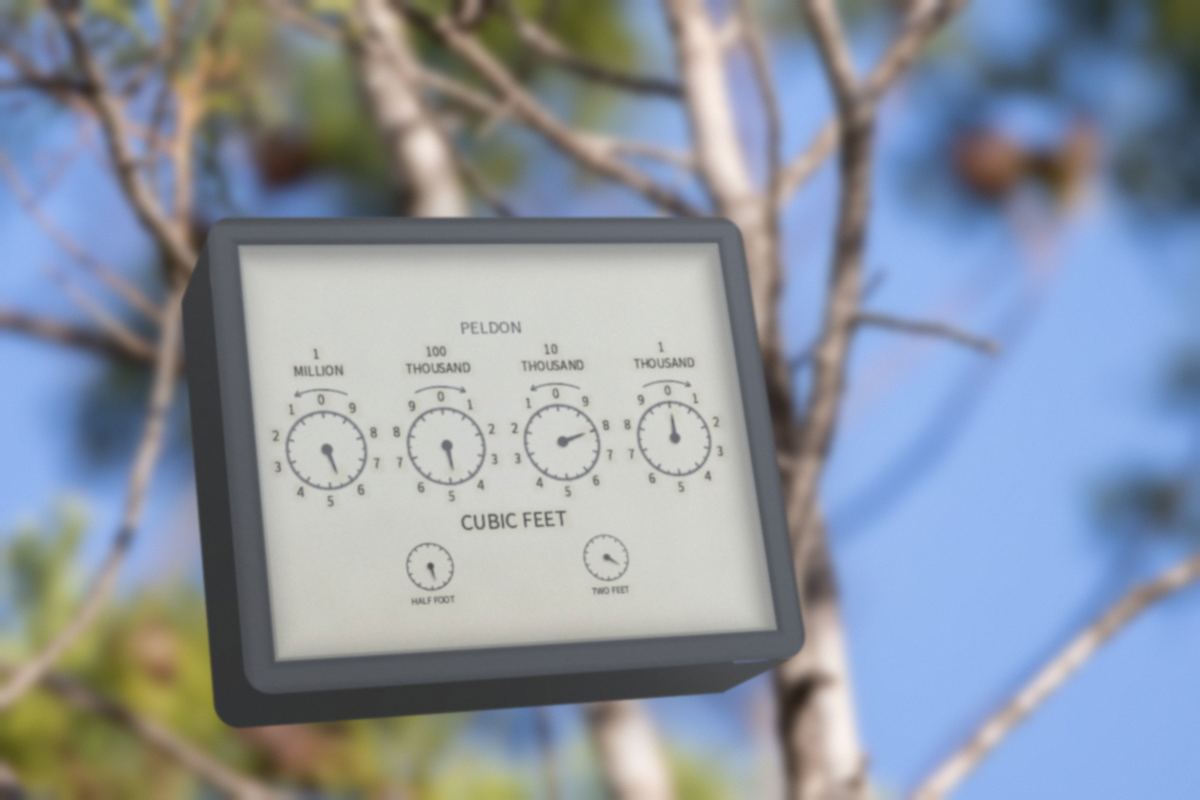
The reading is ft³ 548000
